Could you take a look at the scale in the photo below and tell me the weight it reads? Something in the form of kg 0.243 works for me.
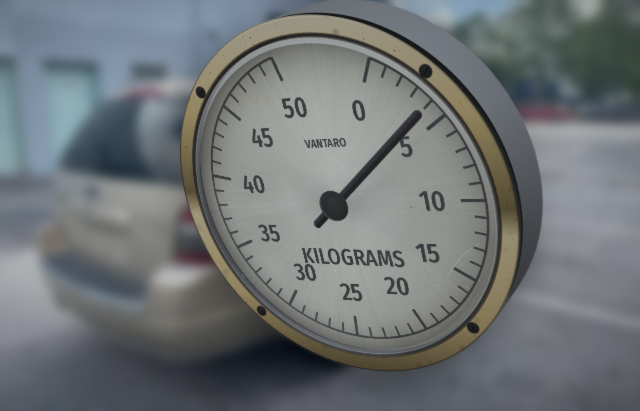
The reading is kg 4
